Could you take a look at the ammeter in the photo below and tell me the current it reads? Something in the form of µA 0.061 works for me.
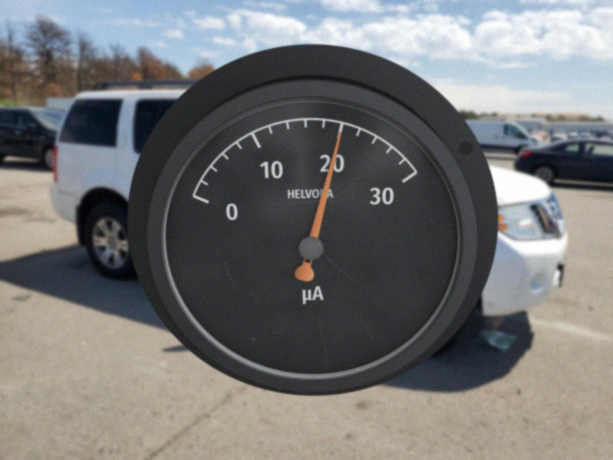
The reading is µA 20
